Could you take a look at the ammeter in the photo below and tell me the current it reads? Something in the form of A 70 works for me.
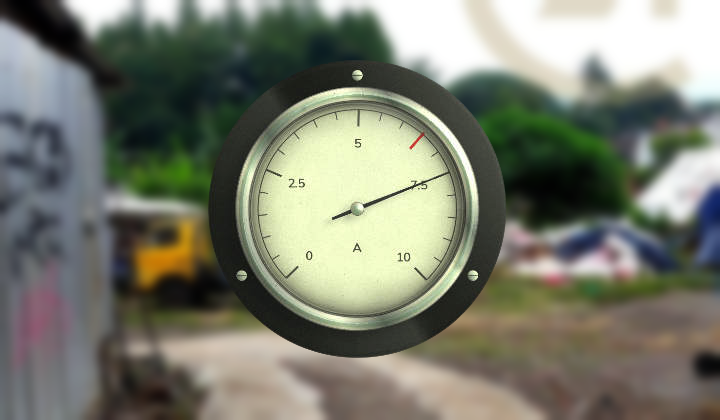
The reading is A 7.5
